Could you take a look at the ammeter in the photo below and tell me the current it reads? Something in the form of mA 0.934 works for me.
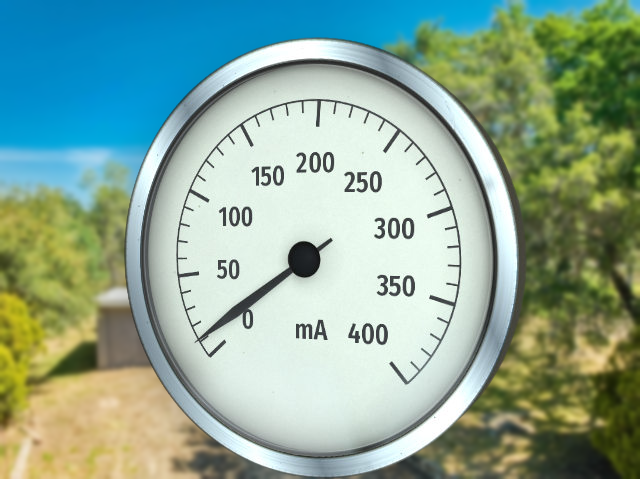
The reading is mA 10
